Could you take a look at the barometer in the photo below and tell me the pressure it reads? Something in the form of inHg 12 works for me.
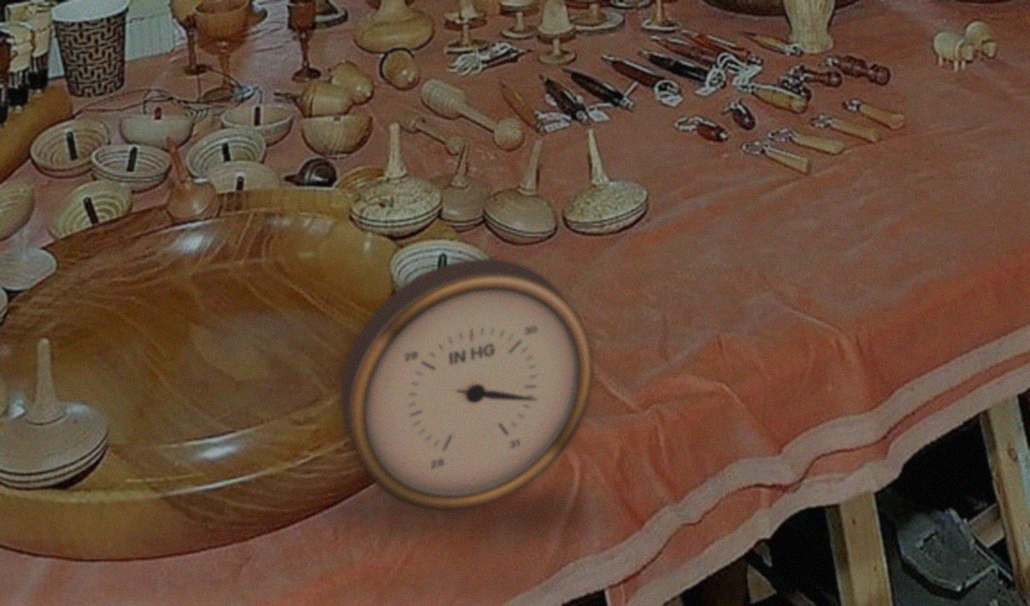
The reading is inHg 30.6
